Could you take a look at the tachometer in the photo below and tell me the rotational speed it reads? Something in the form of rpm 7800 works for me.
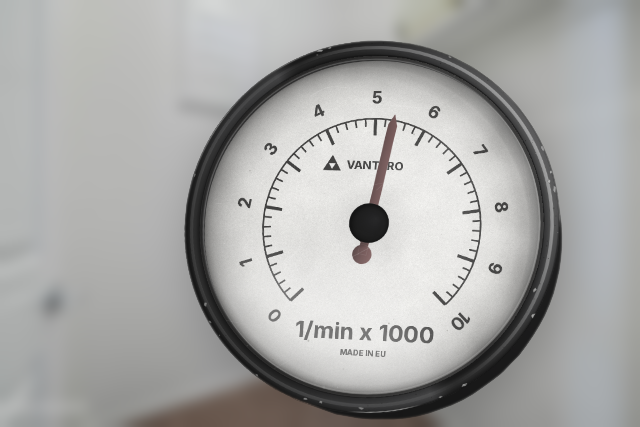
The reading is rpm 5400
